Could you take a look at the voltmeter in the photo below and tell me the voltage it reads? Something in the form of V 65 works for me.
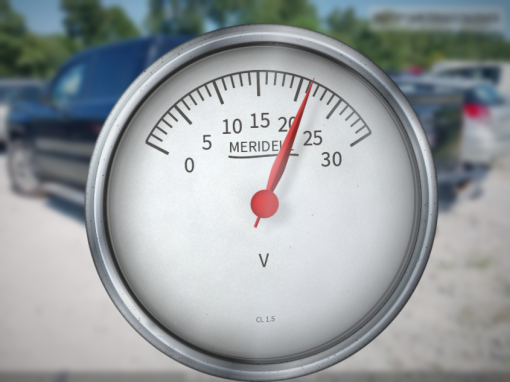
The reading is V 21
